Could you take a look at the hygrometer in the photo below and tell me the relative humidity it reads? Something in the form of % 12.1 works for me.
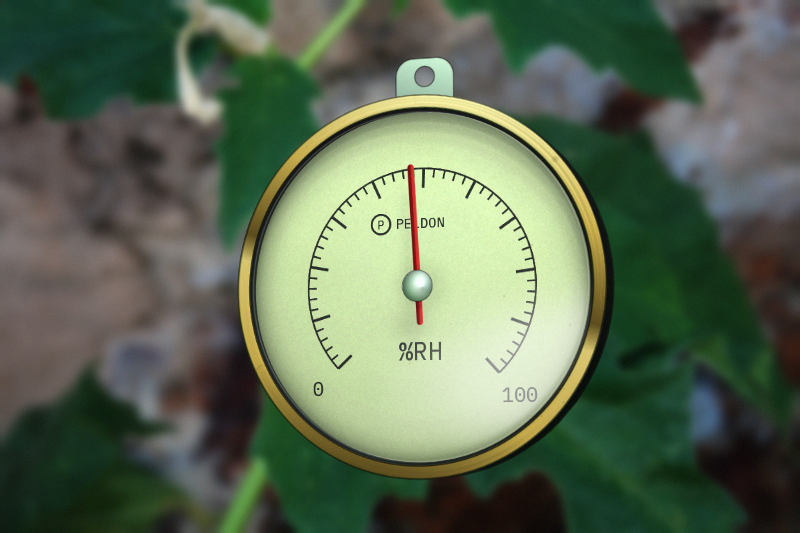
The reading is % 48
